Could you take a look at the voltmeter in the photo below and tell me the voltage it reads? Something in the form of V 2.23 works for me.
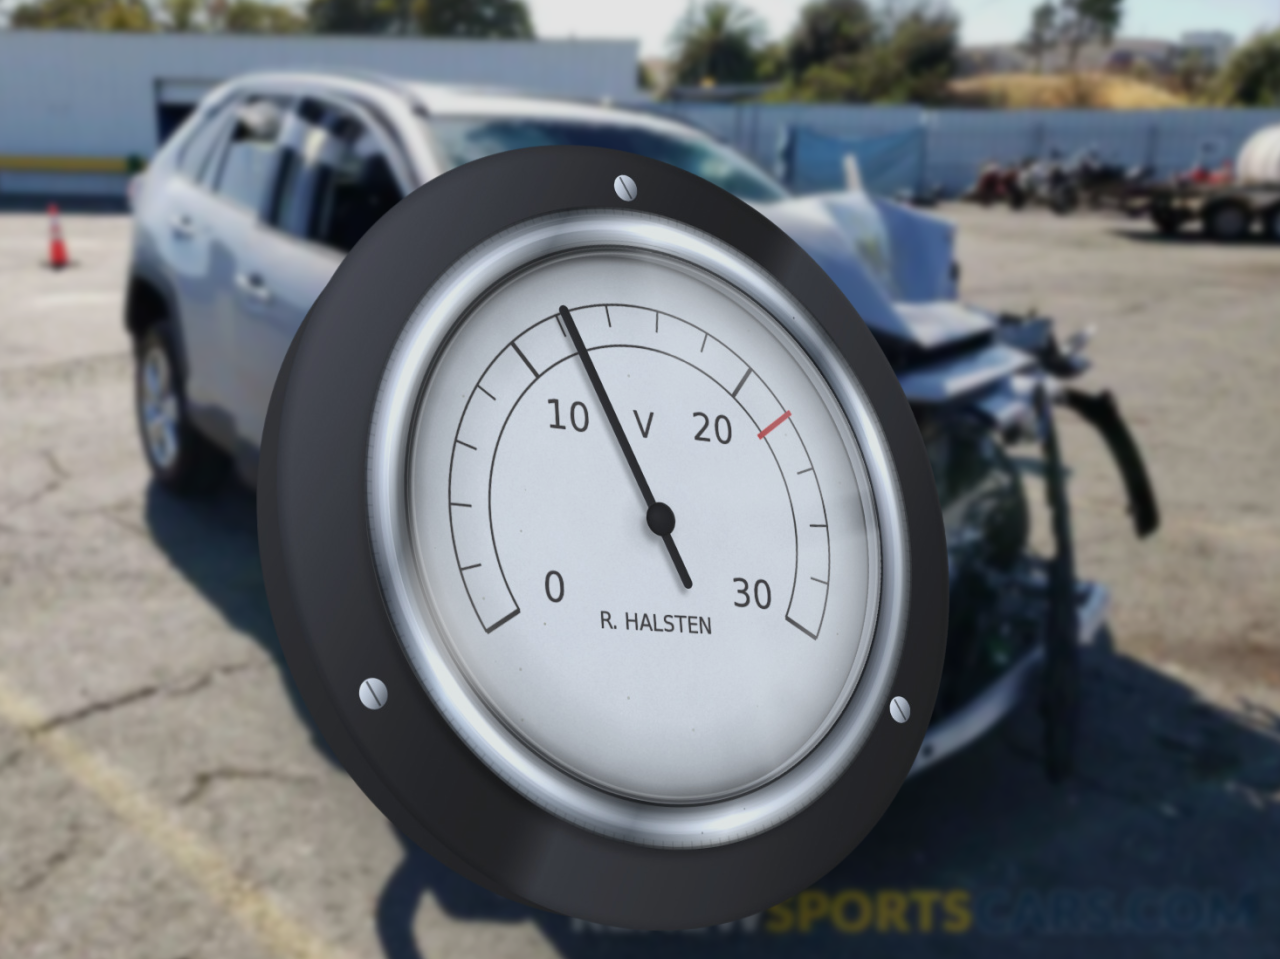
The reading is V 12
